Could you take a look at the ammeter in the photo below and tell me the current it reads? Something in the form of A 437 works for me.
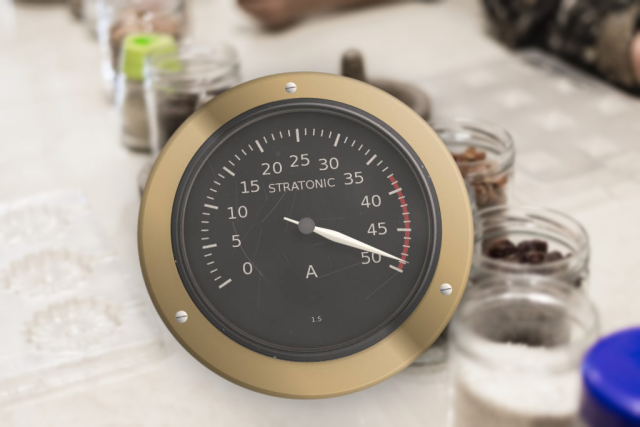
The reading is A 49
